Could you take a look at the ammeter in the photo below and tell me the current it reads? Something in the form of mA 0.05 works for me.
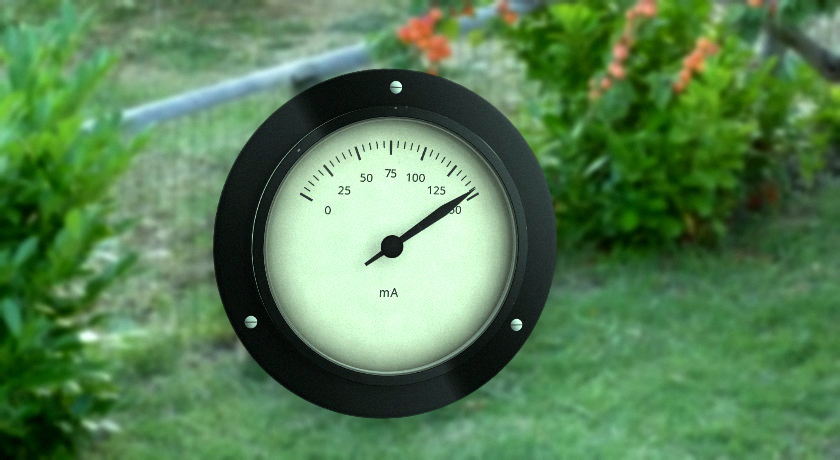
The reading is mA 145
